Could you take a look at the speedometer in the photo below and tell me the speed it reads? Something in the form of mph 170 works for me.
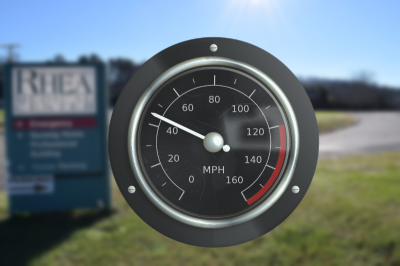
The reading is mph 45
